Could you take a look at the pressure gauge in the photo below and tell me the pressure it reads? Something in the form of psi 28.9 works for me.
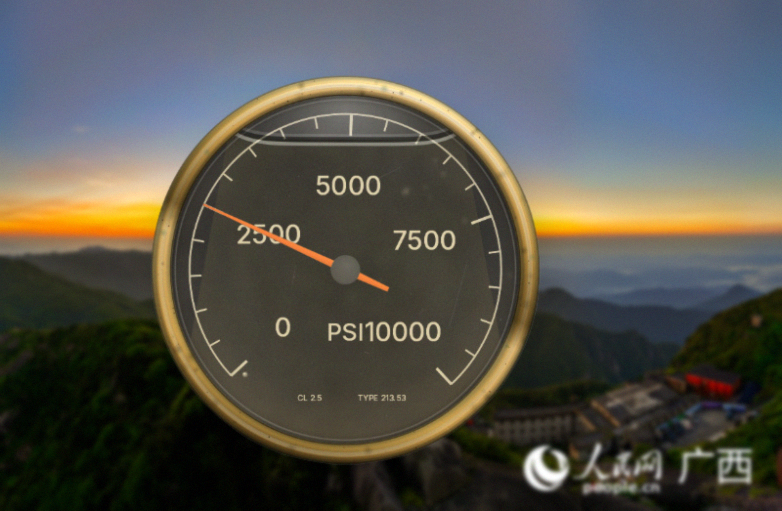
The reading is psi 2500
